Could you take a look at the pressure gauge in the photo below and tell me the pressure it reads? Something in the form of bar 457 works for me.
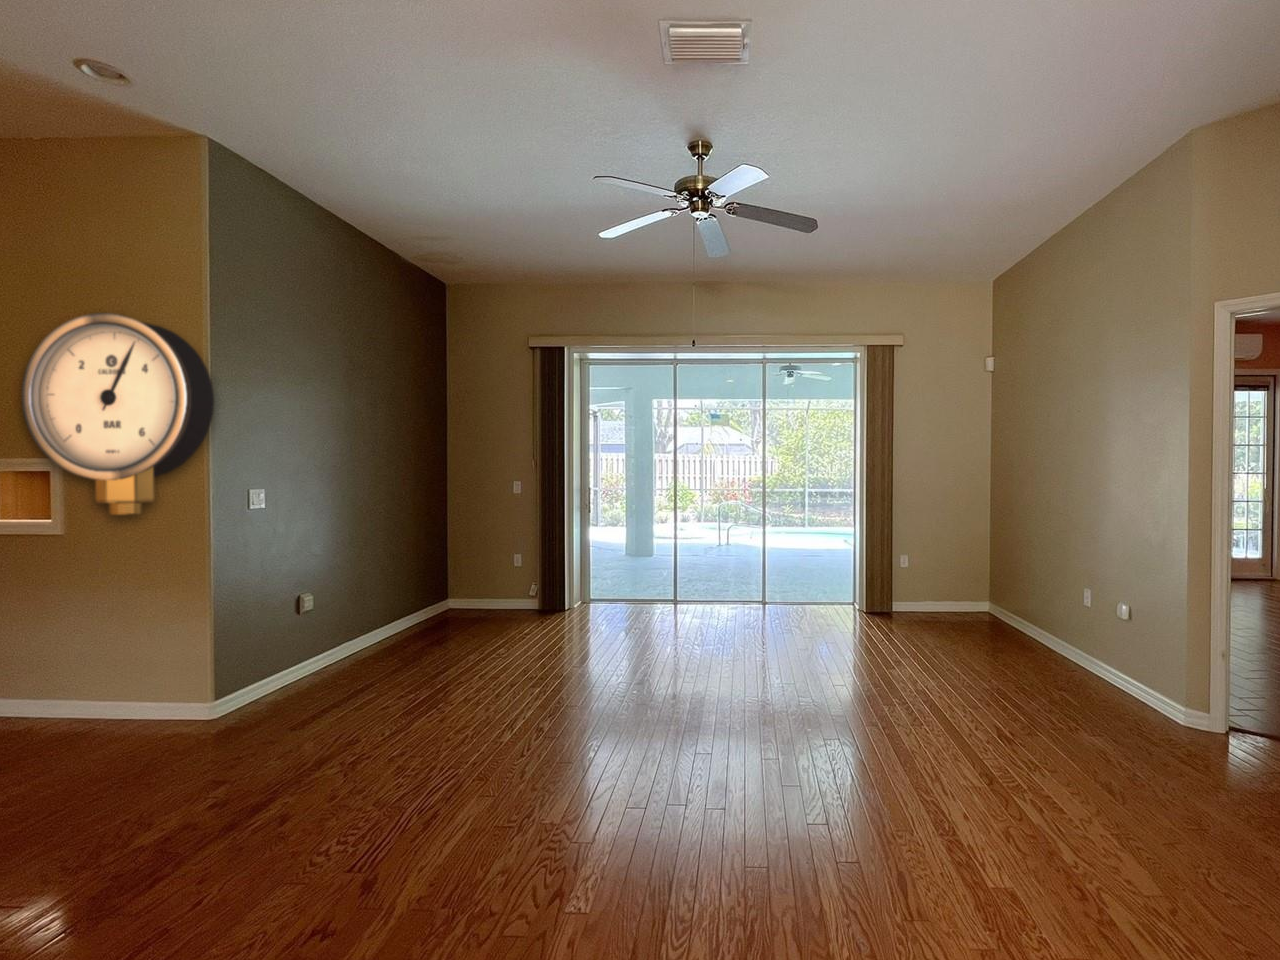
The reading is bar 3.5
